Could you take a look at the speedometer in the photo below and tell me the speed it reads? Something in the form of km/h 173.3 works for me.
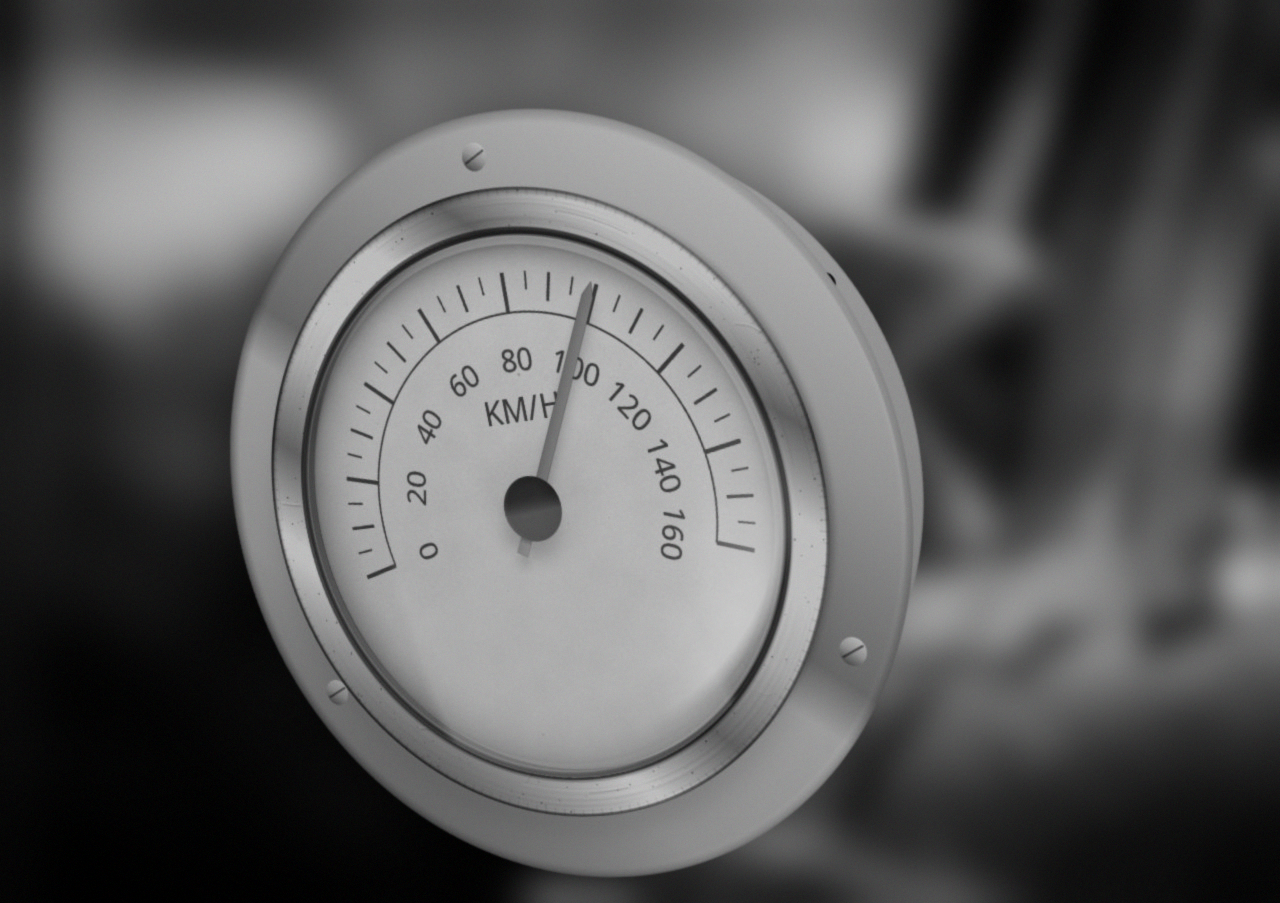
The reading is km/h 100
